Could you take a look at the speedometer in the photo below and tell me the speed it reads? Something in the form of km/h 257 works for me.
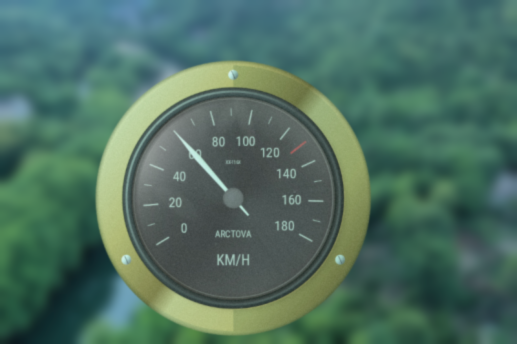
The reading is km/h 60
